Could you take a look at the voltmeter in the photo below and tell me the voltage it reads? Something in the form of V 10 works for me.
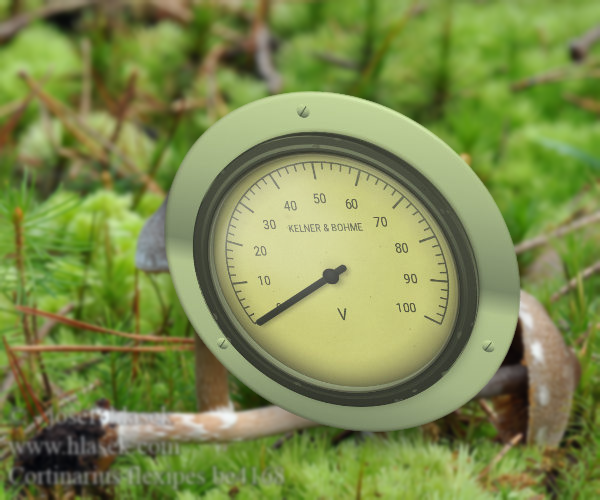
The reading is V 0
